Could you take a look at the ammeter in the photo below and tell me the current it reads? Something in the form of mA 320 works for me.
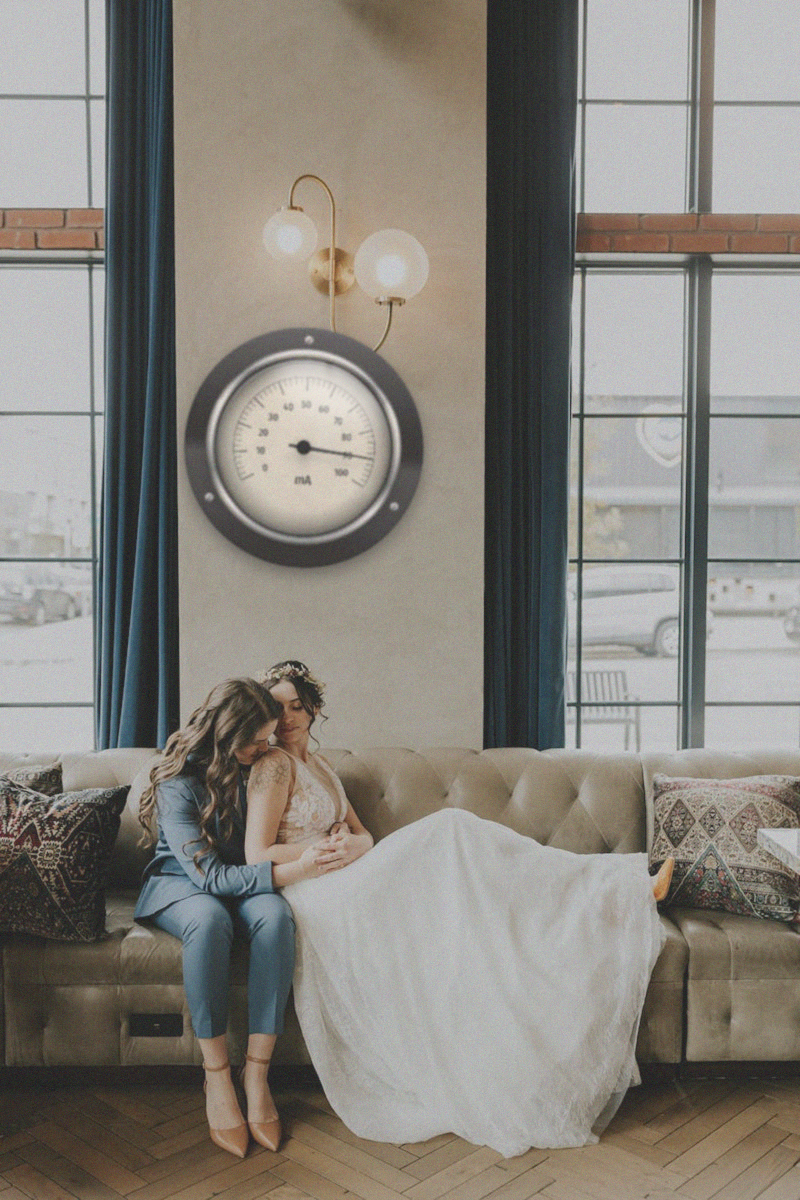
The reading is mA 90
